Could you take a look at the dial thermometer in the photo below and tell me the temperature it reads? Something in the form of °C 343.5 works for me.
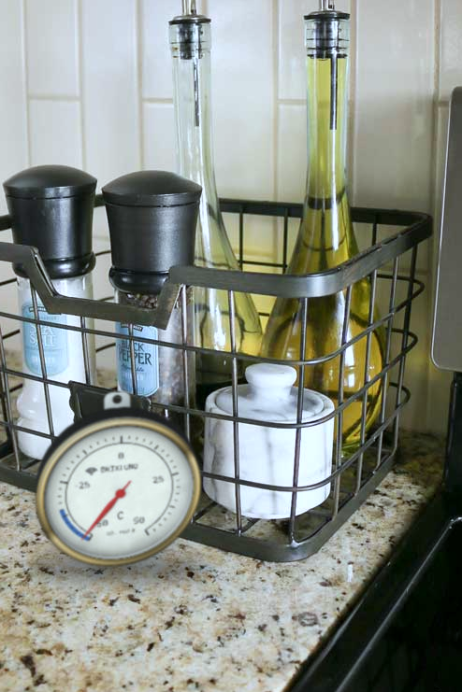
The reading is °C -47.5
